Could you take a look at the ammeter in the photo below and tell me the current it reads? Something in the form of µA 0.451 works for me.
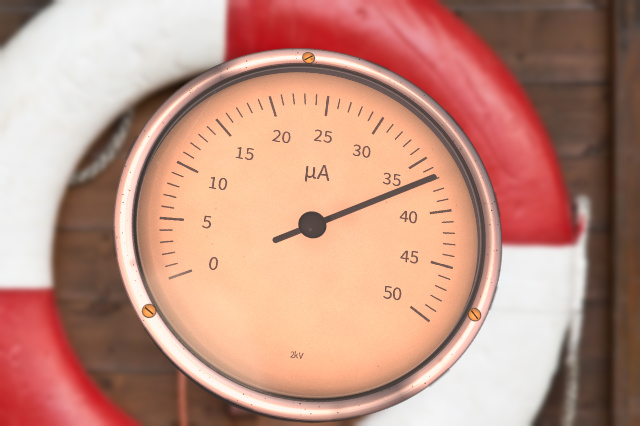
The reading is µA 37
